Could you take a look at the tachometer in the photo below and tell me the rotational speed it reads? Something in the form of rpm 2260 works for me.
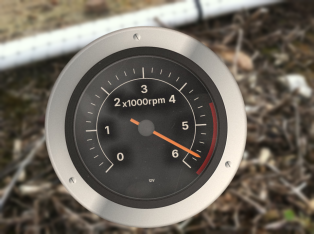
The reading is rpm 5700
